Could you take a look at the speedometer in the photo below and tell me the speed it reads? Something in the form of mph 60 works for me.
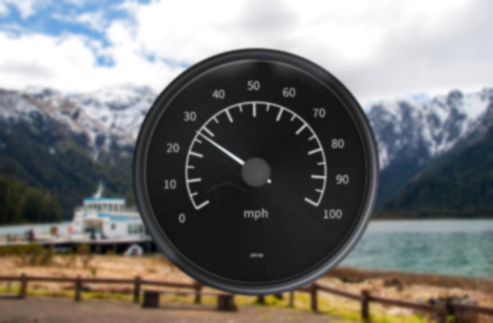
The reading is mph 27.5
